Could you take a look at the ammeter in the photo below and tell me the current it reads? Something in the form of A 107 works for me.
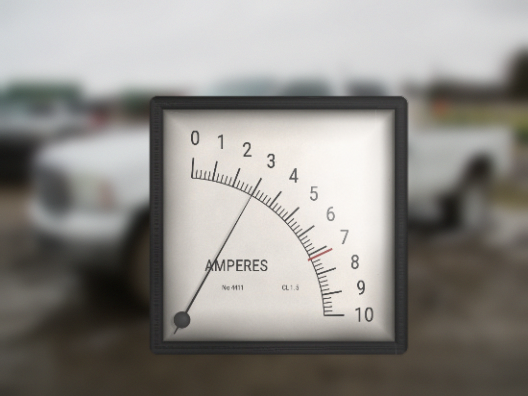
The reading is A 3
